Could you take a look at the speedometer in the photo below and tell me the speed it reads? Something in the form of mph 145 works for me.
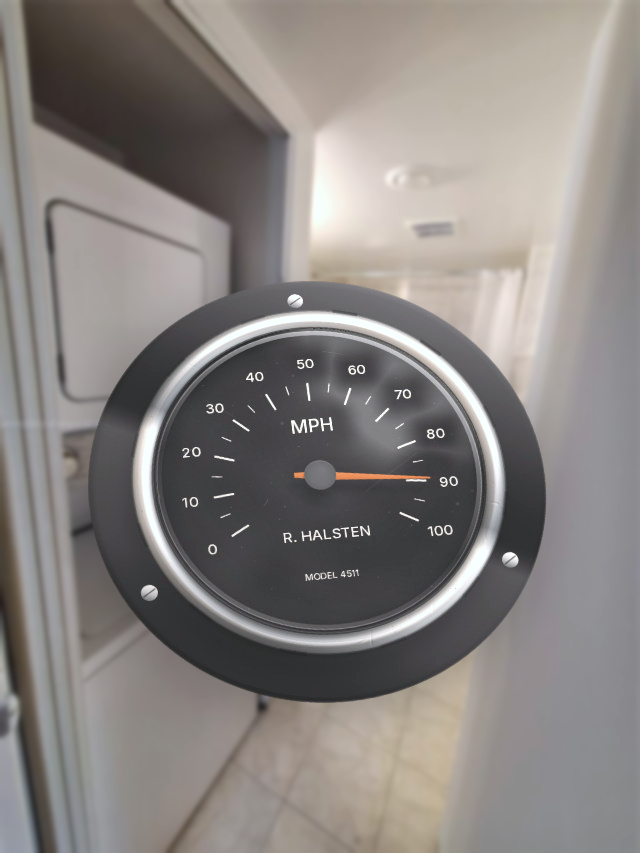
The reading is mph 90
